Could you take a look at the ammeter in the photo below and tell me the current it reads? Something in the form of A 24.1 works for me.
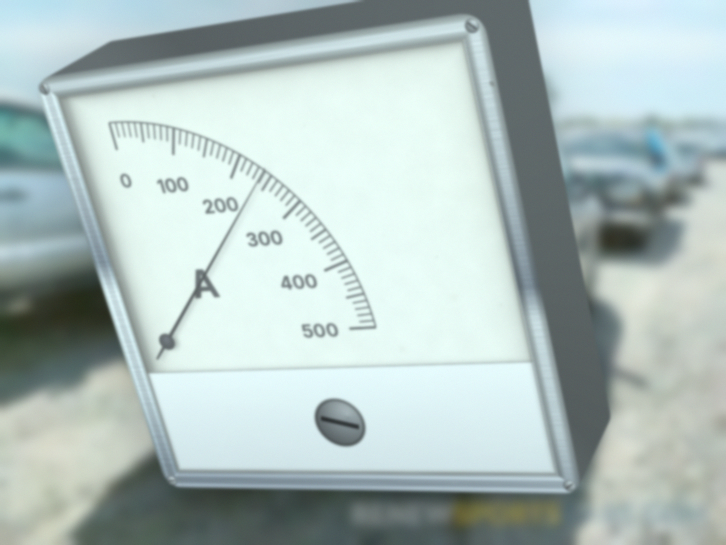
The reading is A 240
